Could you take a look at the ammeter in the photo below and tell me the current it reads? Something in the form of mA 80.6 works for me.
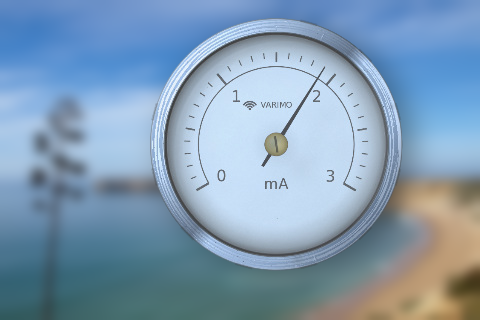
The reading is mA 1.9
